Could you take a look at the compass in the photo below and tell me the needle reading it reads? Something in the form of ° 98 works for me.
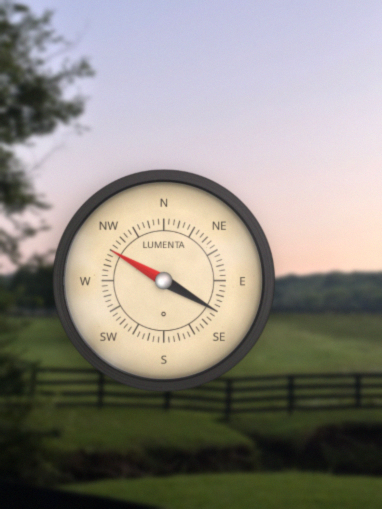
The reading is ° 300
